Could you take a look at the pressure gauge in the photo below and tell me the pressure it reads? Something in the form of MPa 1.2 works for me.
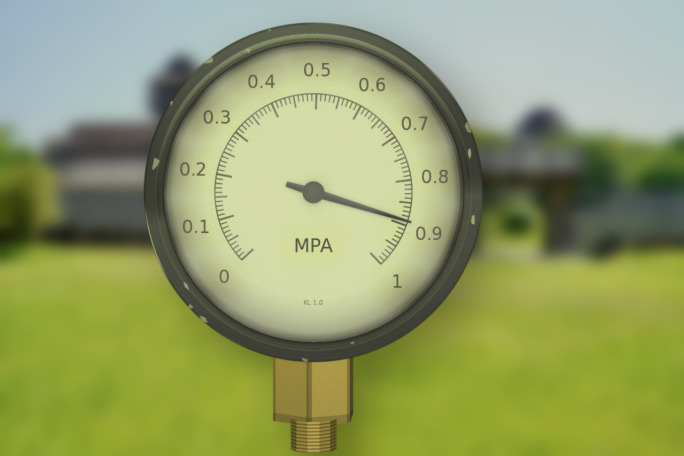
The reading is MPa 0.89
